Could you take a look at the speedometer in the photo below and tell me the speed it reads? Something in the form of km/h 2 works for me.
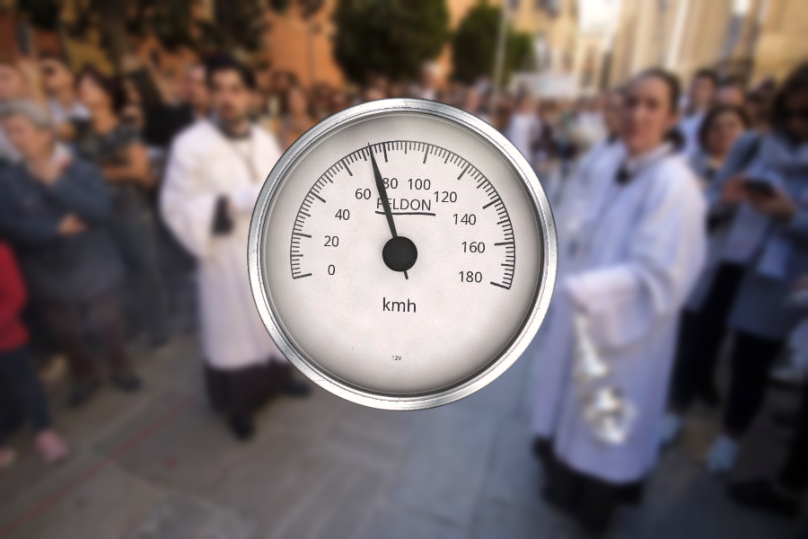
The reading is km/h 74
